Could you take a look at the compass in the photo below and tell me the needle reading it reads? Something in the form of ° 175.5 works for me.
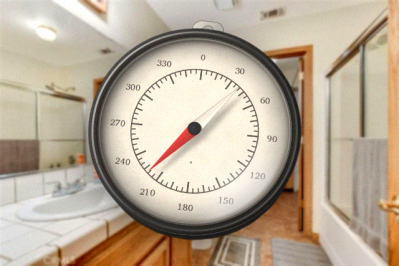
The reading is ° 220
